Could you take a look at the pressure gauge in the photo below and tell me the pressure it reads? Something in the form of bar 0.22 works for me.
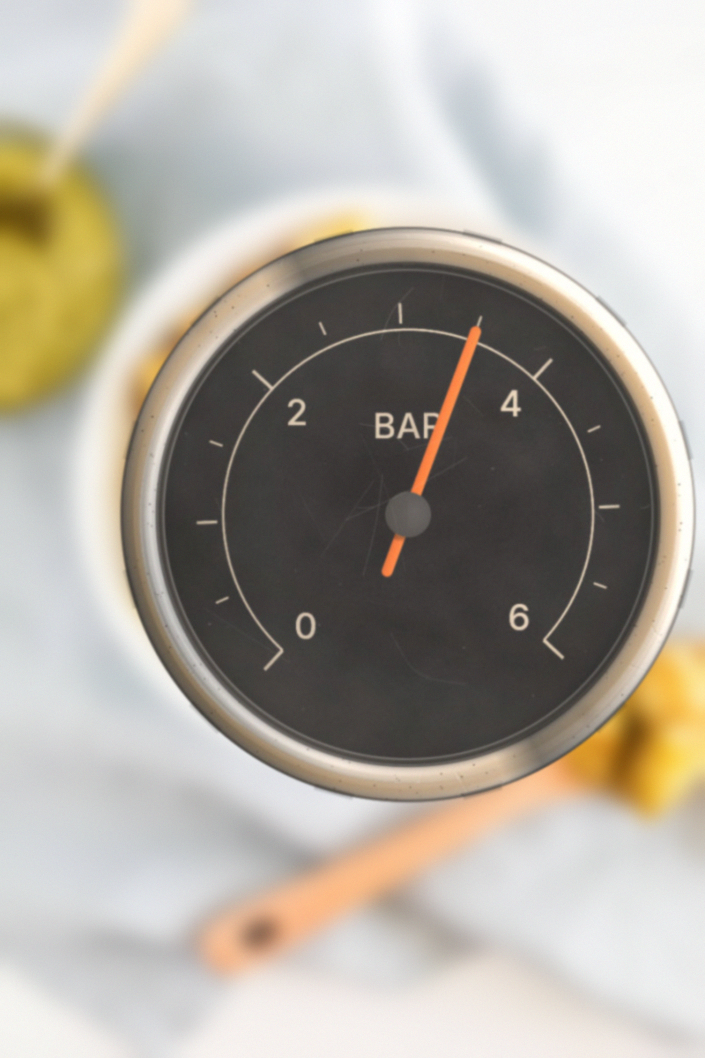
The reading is bar 3.5
